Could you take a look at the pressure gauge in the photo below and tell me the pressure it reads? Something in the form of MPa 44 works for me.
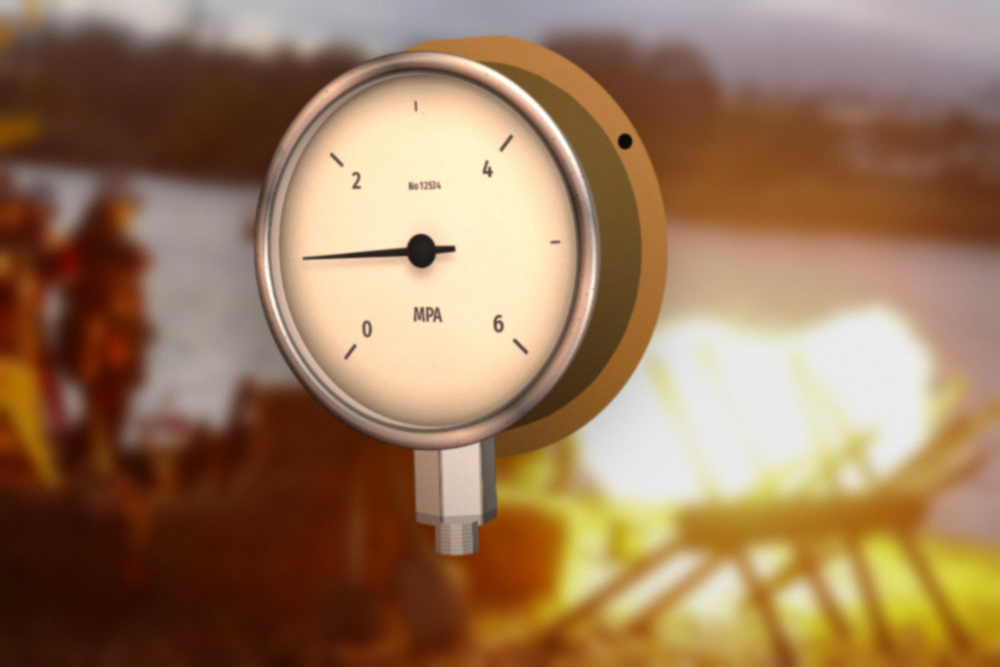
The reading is MPa 1
